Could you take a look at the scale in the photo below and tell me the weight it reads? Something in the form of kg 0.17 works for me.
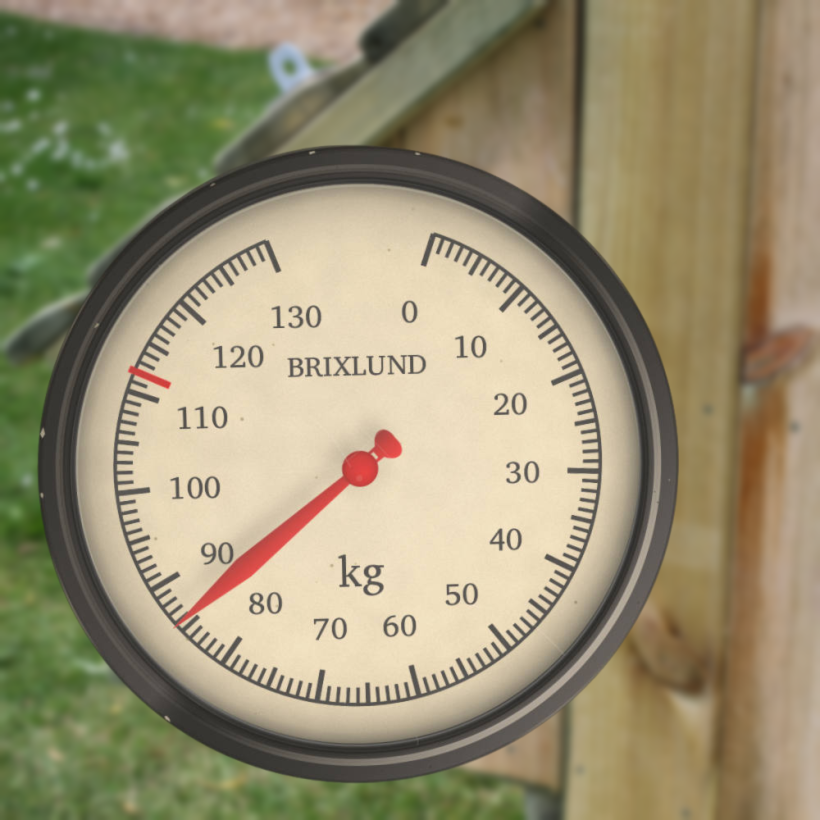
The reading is kg 86
